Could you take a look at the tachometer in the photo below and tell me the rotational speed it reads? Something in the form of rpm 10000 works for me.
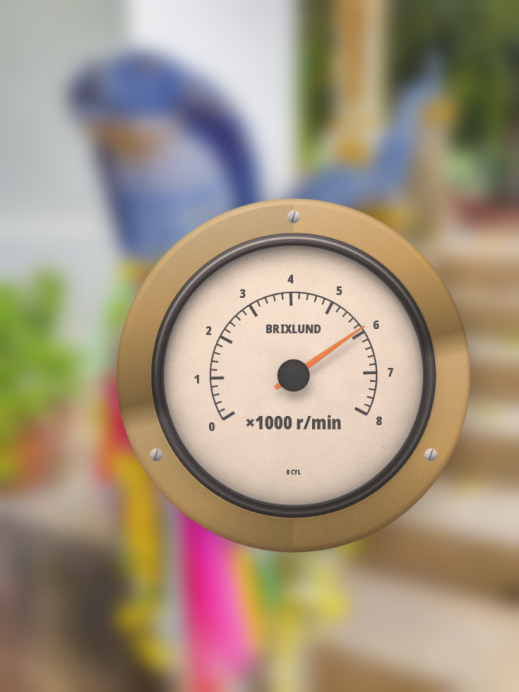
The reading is rpm 5900
